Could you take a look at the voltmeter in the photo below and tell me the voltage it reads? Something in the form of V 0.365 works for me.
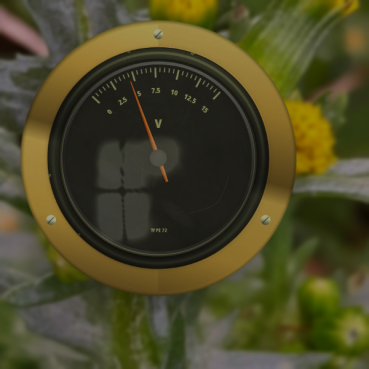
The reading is V 4.5
